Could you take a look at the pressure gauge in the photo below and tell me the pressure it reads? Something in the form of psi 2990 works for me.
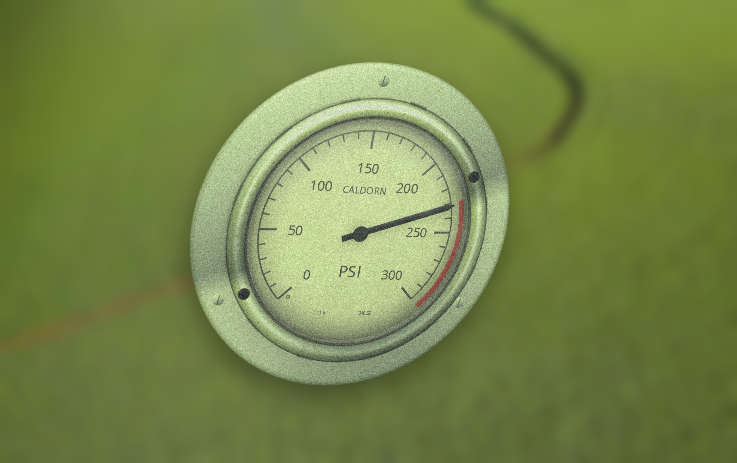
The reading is psi 230
